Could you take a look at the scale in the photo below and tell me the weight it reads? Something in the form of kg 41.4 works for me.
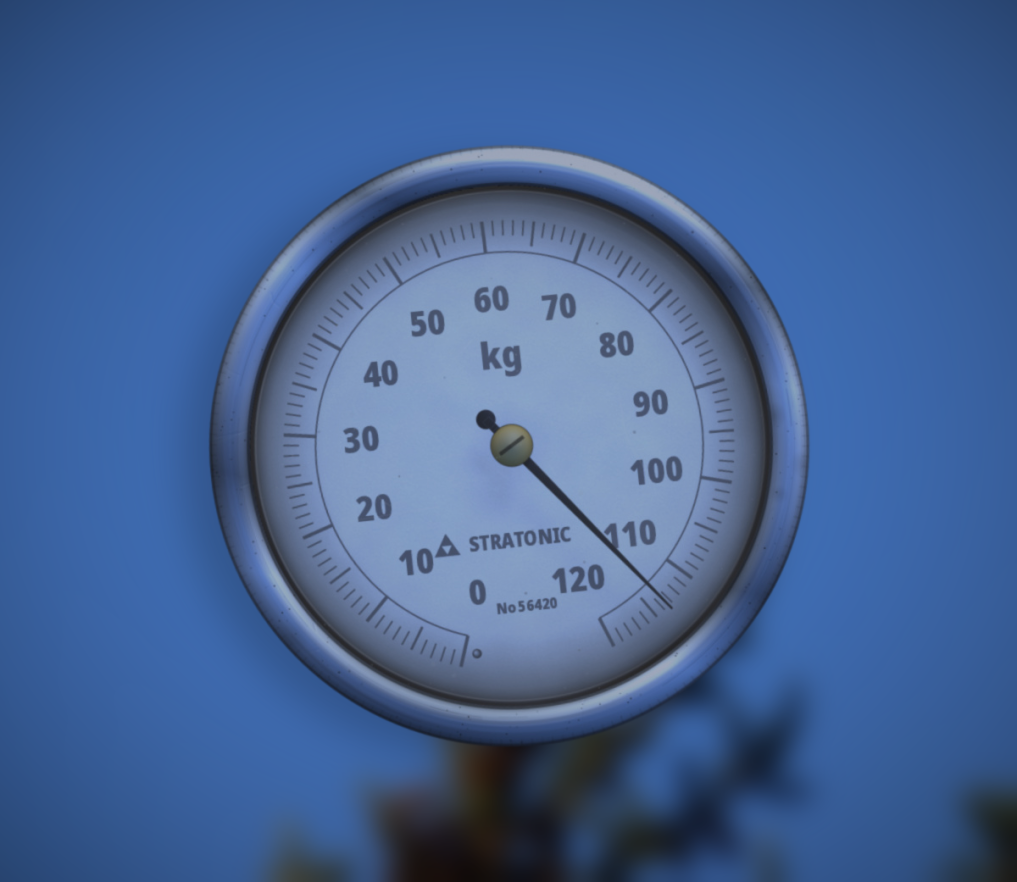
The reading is kg 113.5
